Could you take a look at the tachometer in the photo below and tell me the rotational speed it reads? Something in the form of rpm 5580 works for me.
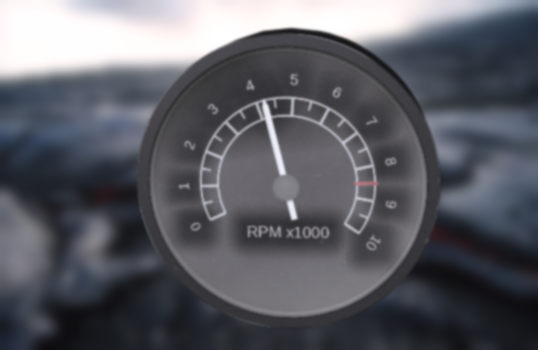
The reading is rpm 4250
